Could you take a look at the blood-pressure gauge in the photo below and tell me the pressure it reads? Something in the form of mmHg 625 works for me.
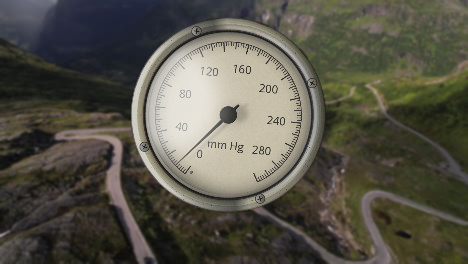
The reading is mmHg 10
